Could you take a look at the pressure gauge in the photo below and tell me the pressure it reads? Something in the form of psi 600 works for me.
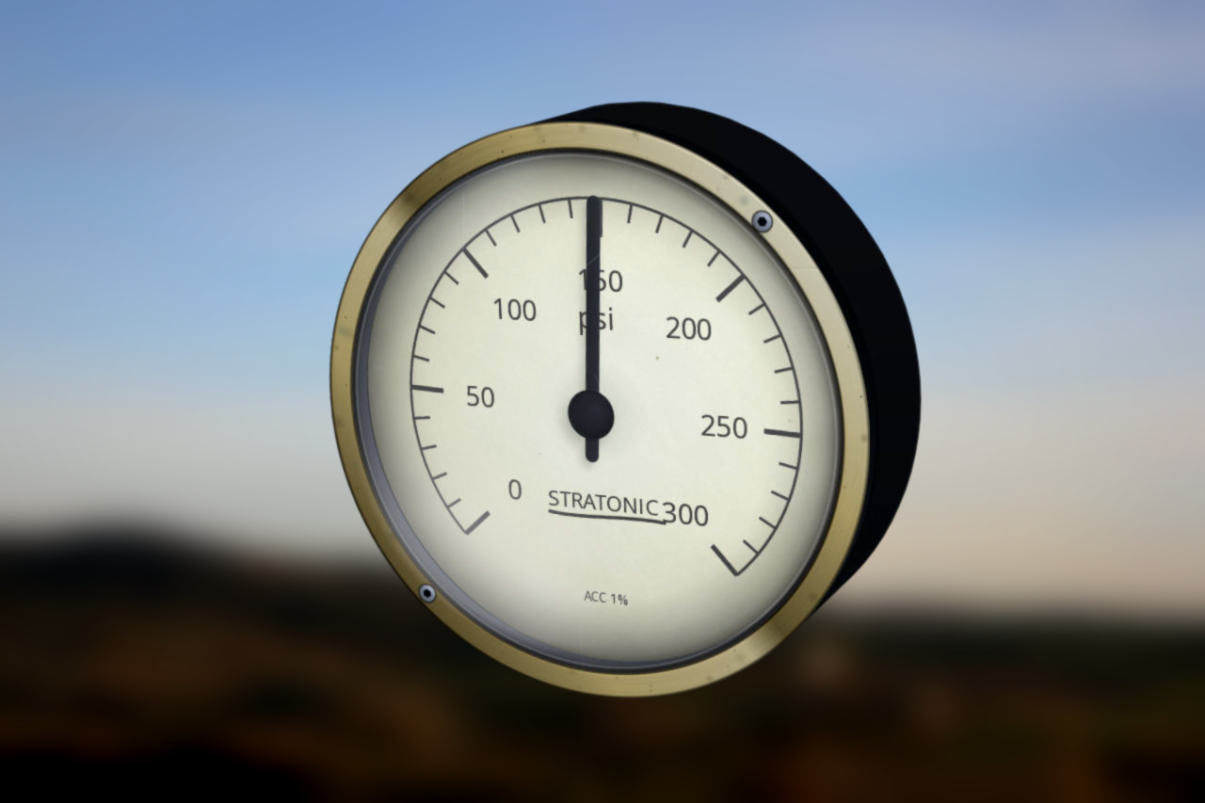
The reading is psi 150
